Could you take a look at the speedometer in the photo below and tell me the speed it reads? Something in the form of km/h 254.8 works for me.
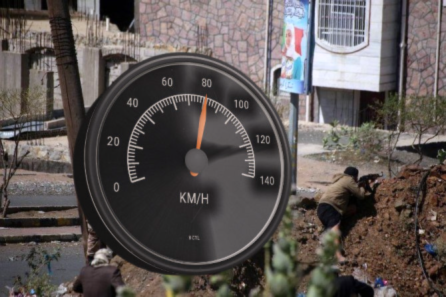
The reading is km/h 80
